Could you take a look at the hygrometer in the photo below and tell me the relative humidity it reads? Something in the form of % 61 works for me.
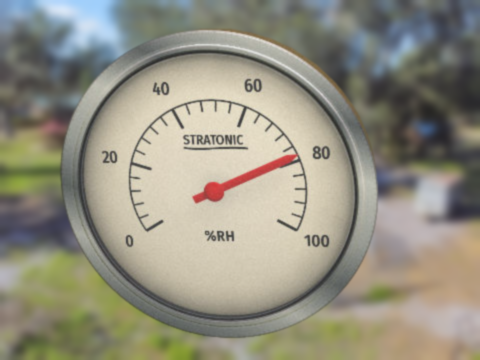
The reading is % 78
